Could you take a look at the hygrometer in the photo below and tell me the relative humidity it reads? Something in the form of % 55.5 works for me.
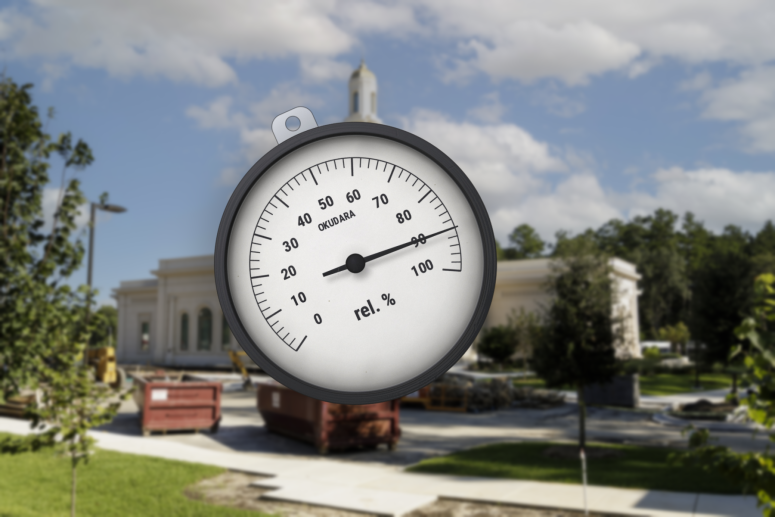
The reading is % 90
